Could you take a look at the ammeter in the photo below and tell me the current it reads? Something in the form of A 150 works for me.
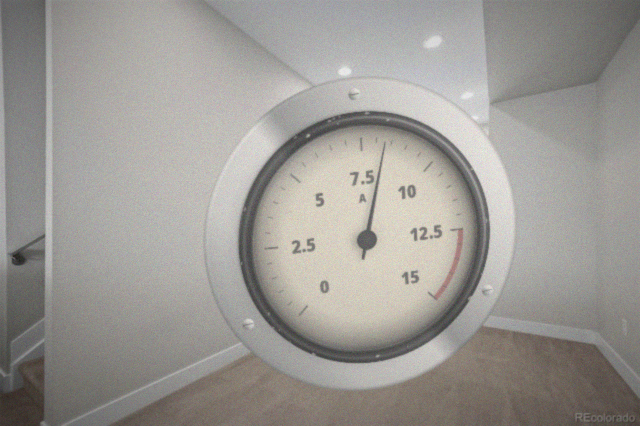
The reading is A 8.25
